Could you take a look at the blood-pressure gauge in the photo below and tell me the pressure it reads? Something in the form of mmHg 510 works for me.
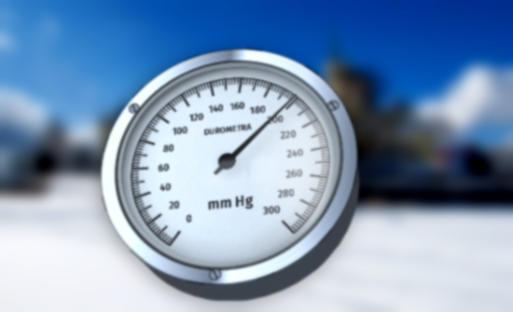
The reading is mmHg 200
